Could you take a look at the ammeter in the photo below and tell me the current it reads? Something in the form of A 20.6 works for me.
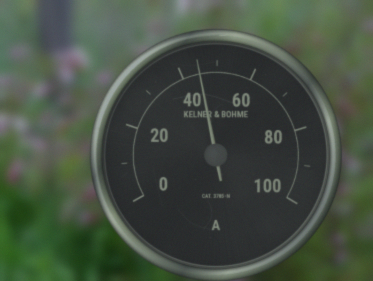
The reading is A 45
